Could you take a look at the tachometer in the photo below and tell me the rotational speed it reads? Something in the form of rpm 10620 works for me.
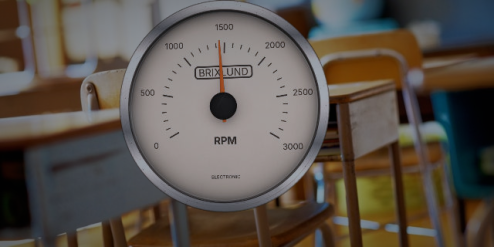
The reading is rpm 1450
